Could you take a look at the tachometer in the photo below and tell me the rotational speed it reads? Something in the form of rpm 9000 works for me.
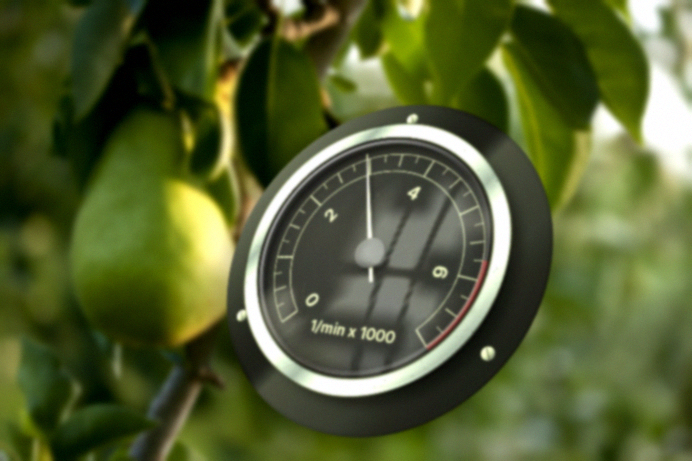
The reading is rpm 3000
